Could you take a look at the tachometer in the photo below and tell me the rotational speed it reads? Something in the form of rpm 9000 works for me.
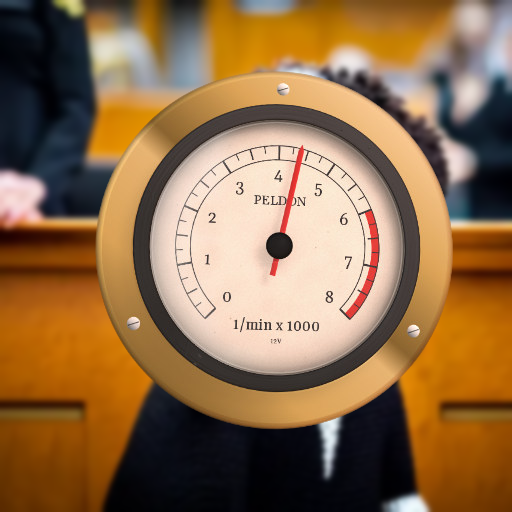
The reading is rpm 4375
